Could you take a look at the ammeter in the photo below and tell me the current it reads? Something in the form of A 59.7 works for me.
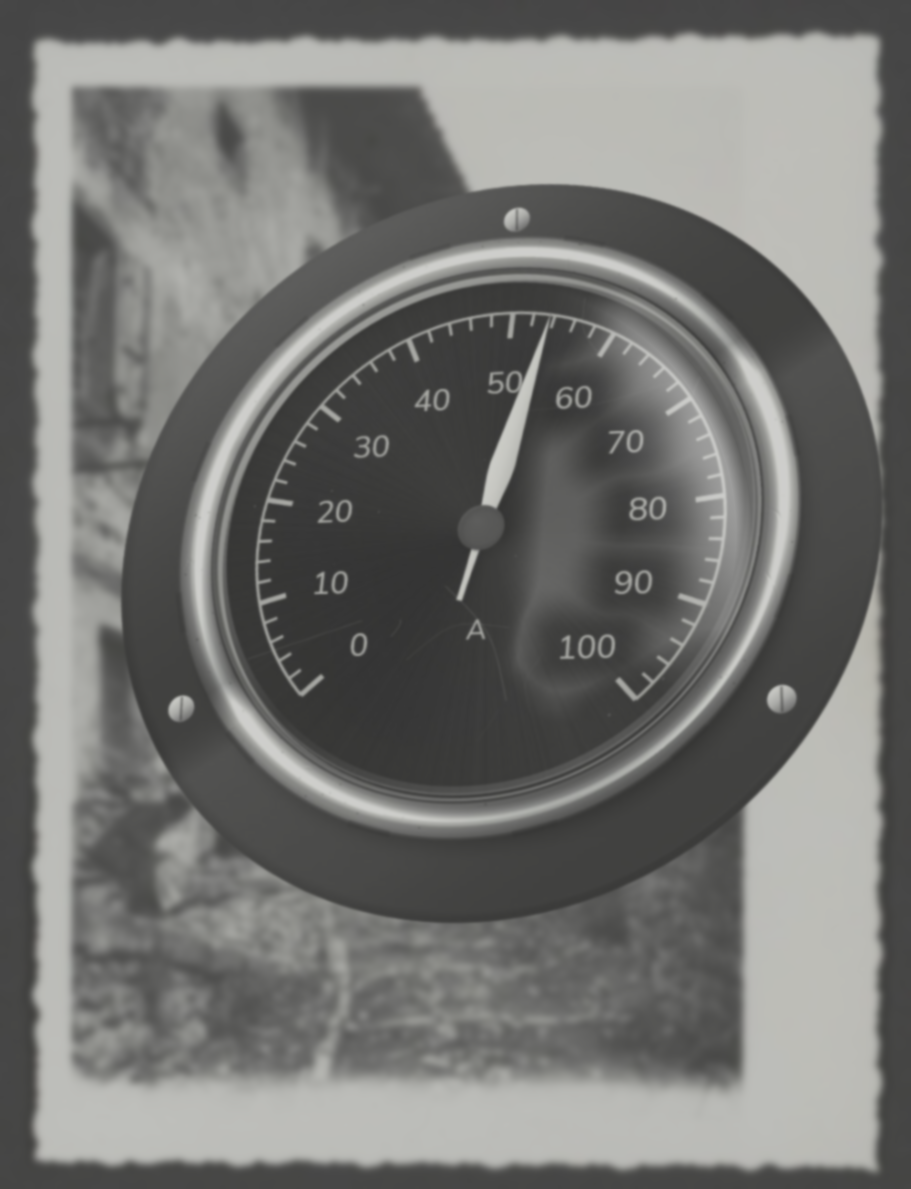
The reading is A 54
